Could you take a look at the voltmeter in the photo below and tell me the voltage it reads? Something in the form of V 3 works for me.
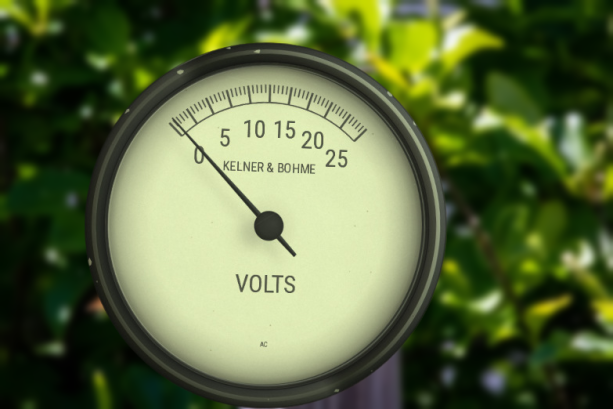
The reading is V 0.5
